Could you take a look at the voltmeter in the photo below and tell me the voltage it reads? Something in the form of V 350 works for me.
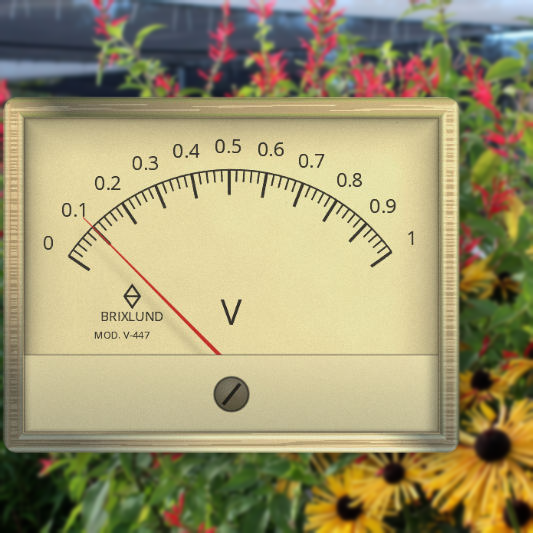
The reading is V 0.1
